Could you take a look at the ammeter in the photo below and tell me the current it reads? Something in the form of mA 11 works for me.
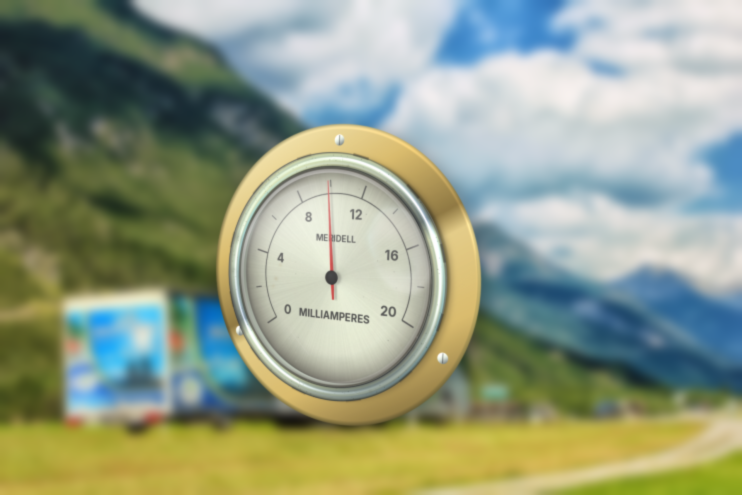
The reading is mA 10
